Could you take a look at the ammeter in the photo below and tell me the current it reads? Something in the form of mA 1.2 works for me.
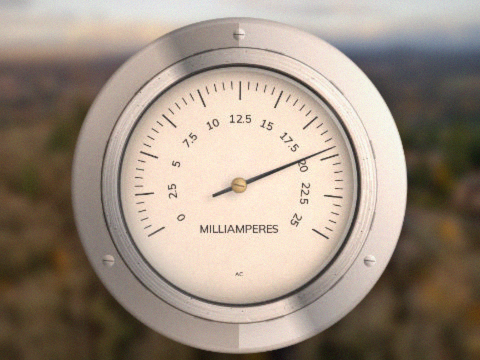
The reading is mA 19.5
